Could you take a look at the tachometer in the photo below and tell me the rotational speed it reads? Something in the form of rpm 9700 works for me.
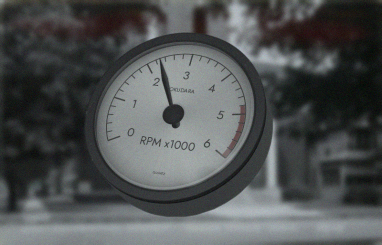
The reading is rpm 2300
